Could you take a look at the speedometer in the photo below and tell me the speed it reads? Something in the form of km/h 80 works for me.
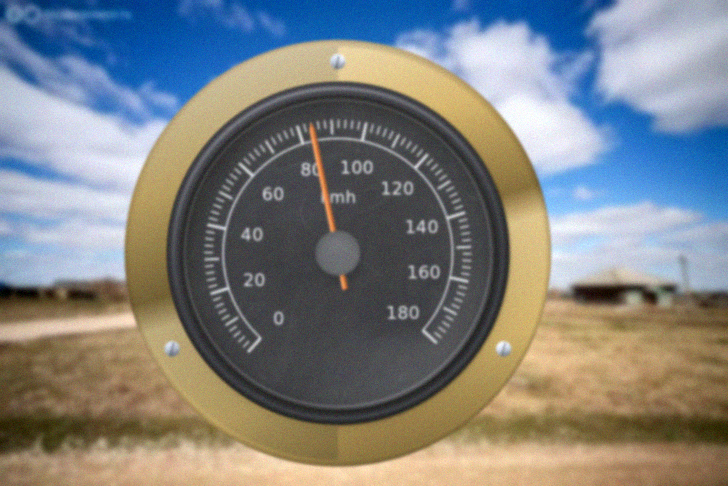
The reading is km/h 84
